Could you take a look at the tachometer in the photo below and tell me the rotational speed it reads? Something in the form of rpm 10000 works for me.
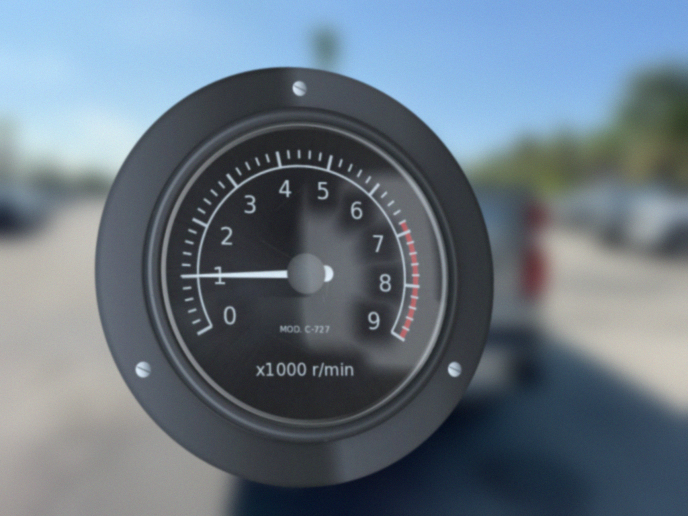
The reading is rpm 1000
